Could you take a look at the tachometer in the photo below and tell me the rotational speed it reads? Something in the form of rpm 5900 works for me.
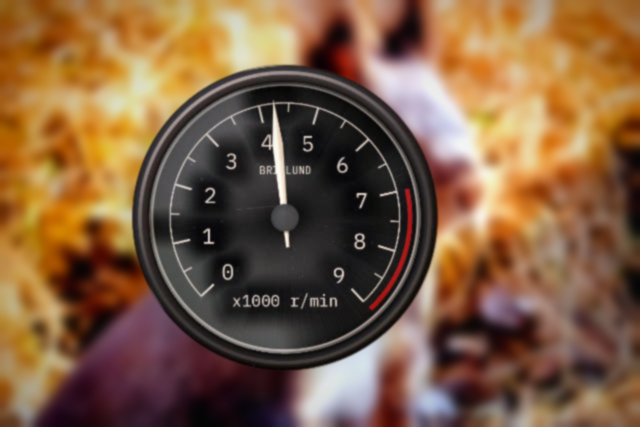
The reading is rpm 4250
